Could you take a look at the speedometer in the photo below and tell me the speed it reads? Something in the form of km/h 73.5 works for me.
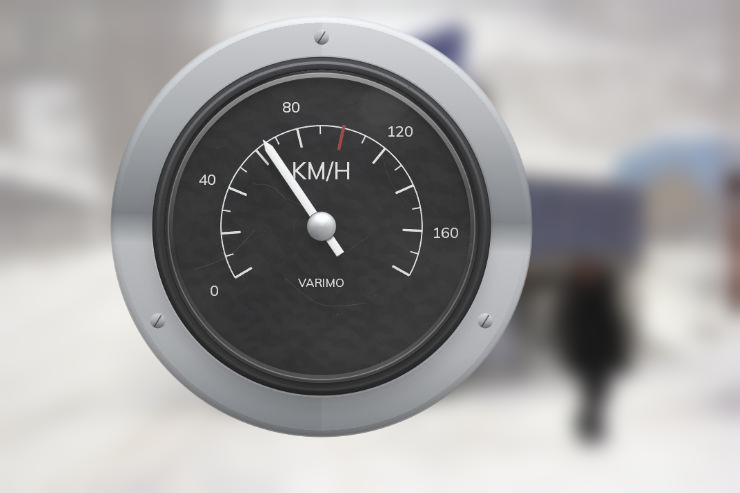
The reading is km/h 65
